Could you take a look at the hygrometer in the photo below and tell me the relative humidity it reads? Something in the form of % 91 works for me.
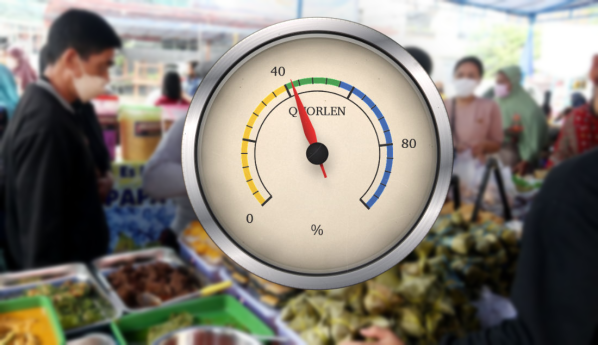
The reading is % 42
